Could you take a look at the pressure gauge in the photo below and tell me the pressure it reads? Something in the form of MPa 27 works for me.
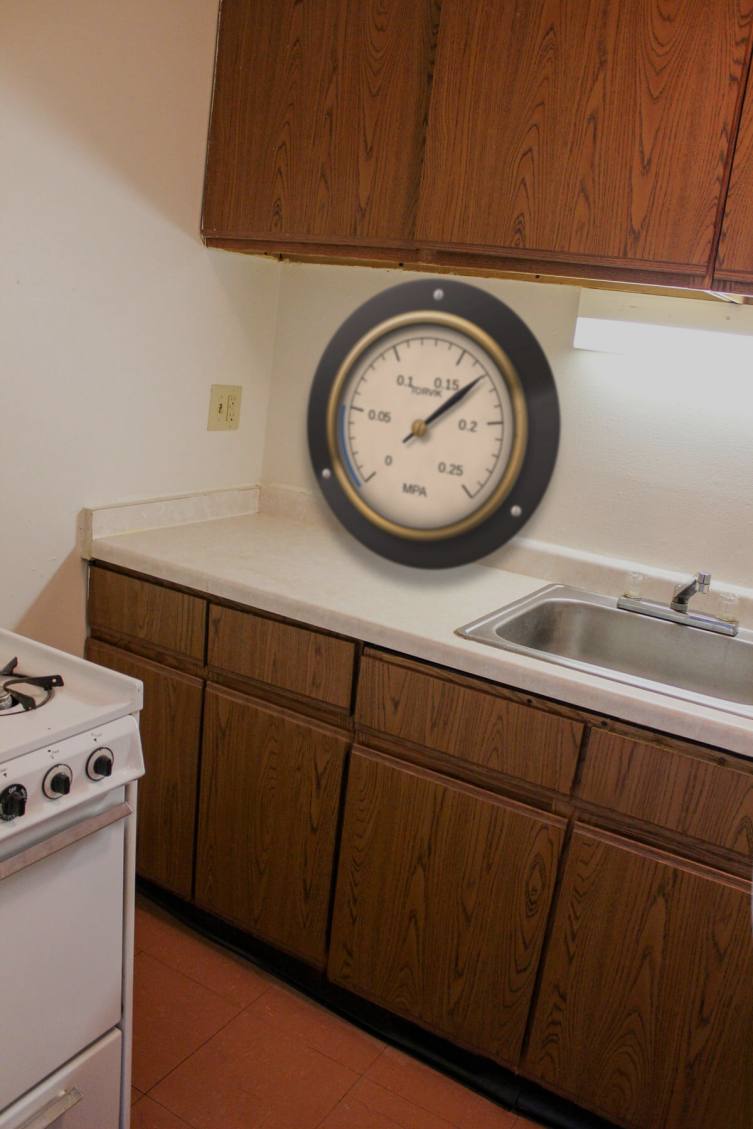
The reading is MPa 0.17
